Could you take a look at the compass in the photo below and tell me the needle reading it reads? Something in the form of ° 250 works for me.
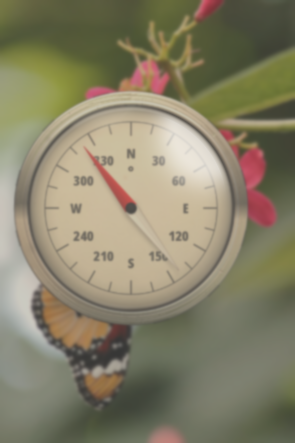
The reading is ° 322.5
